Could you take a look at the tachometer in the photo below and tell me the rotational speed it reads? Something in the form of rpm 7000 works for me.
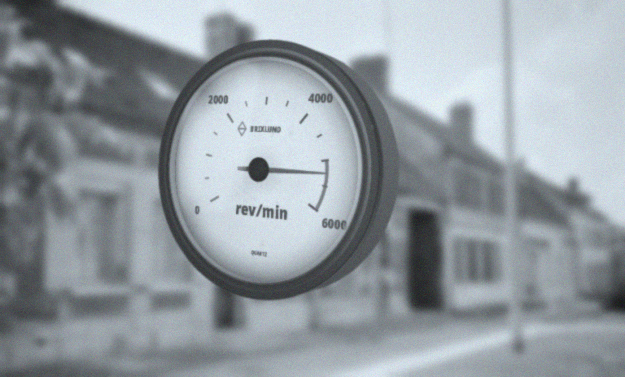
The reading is rpm 5250
